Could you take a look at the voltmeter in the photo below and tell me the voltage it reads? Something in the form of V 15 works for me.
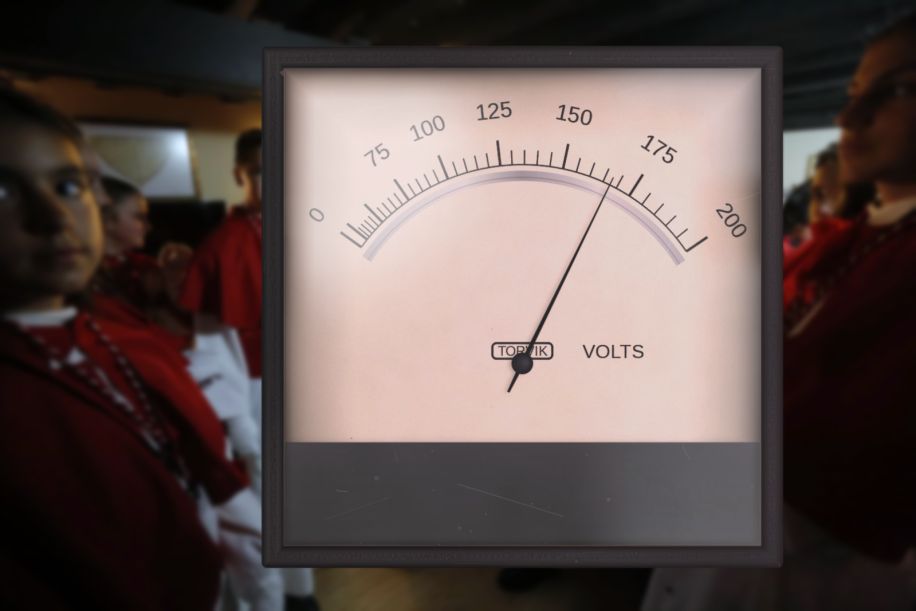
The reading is V 167.5
